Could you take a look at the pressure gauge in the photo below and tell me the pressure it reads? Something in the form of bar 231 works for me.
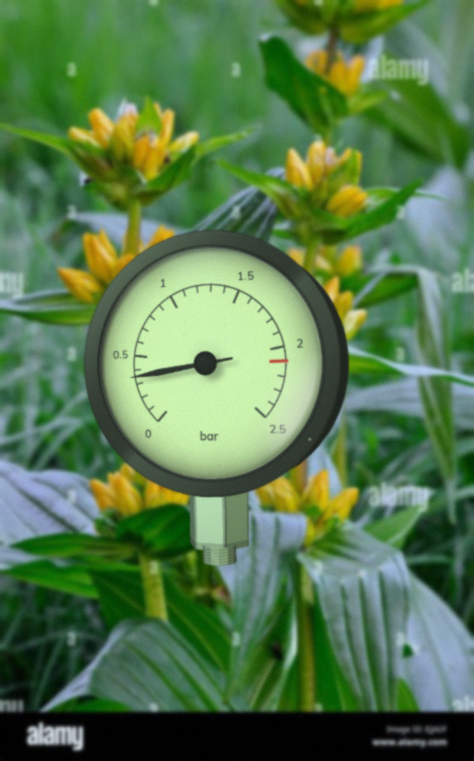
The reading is bar 0.35
